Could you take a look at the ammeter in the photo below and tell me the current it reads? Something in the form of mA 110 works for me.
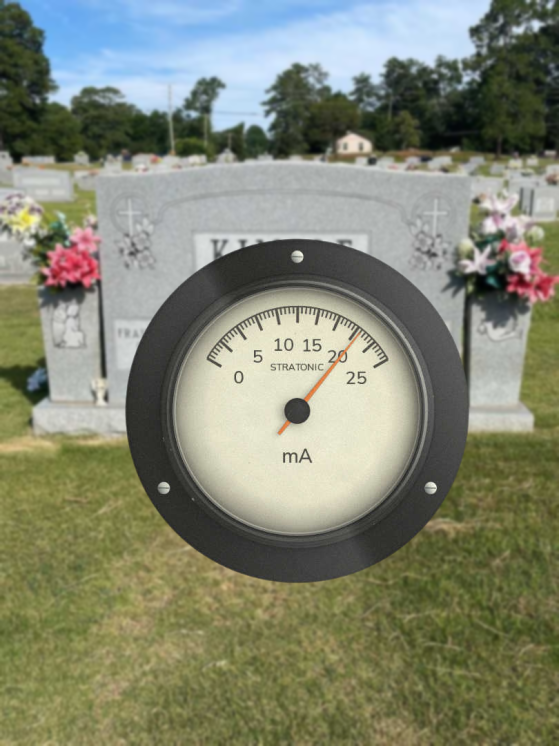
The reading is mA 20.5
